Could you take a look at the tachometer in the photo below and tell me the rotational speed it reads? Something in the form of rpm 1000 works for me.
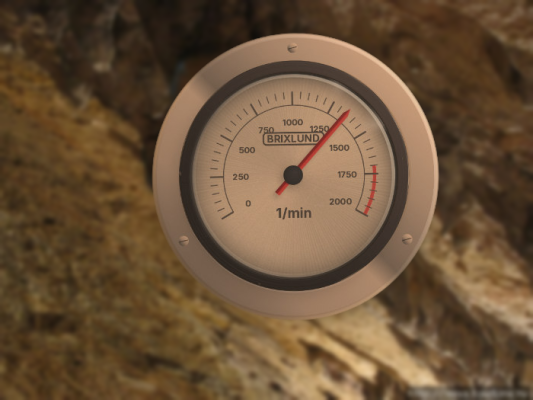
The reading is rpm 1350
